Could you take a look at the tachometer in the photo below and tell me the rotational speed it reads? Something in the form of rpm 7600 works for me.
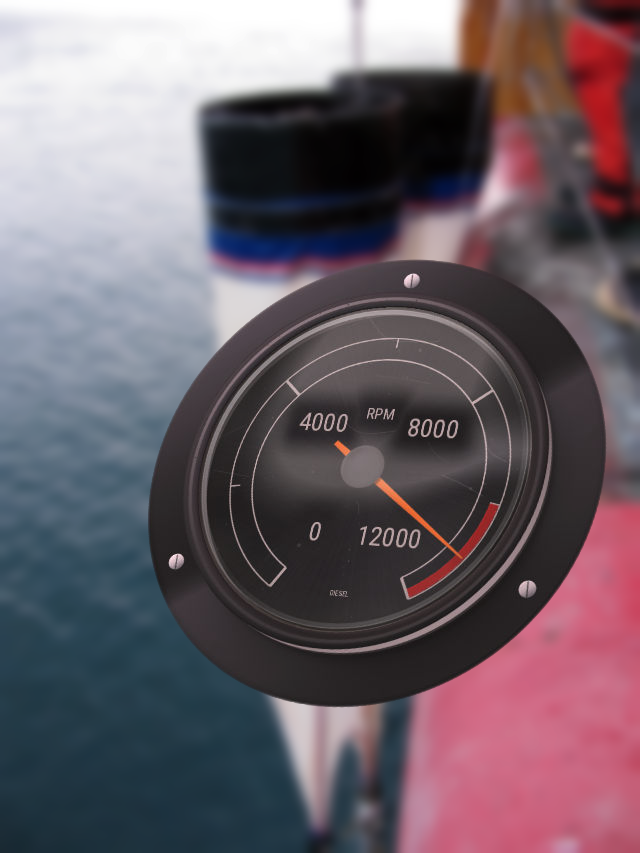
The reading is rpm 11000
